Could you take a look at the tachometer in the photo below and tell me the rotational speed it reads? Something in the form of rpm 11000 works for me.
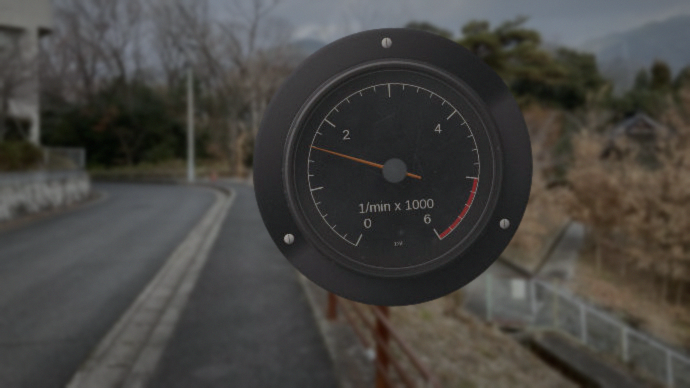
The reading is rpm 1600
